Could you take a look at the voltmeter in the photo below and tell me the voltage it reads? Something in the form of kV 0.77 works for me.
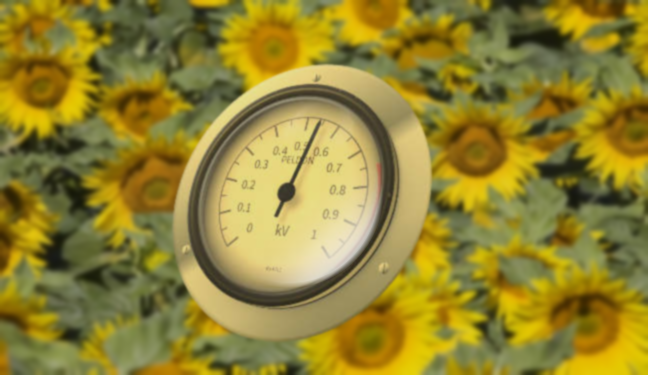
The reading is kV 0.55
